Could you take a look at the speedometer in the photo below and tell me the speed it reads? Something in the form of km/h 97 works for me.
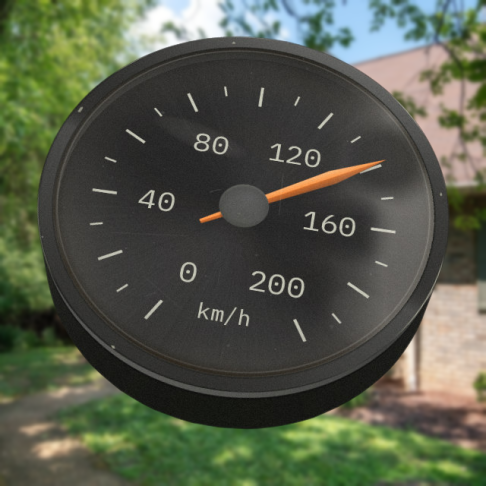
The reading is km/h 140
